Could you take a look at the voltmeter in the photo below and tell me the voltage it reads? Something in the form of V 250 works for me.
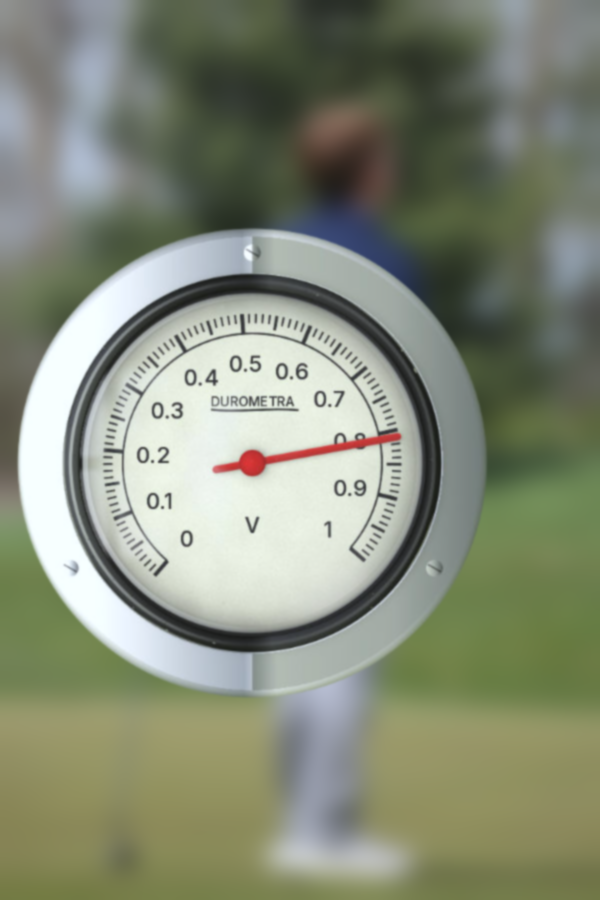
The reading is V 0.81
